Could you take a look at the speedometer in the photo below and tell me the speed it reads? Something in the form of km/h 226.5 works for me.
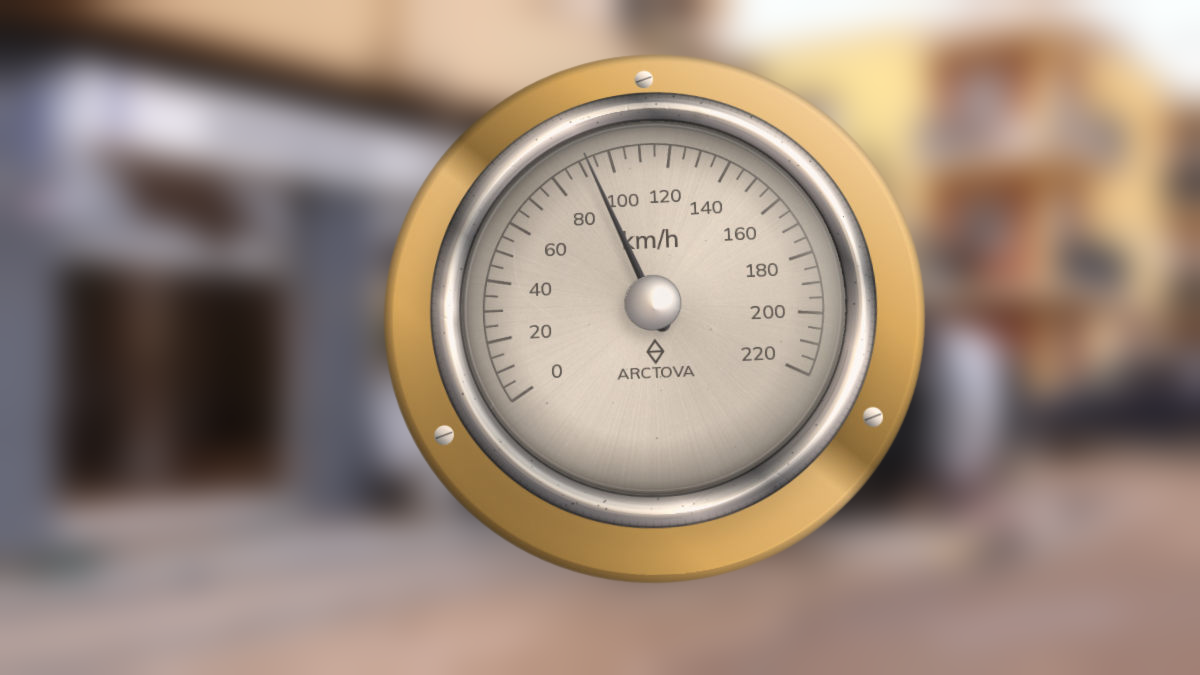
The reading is km/h 92.5
